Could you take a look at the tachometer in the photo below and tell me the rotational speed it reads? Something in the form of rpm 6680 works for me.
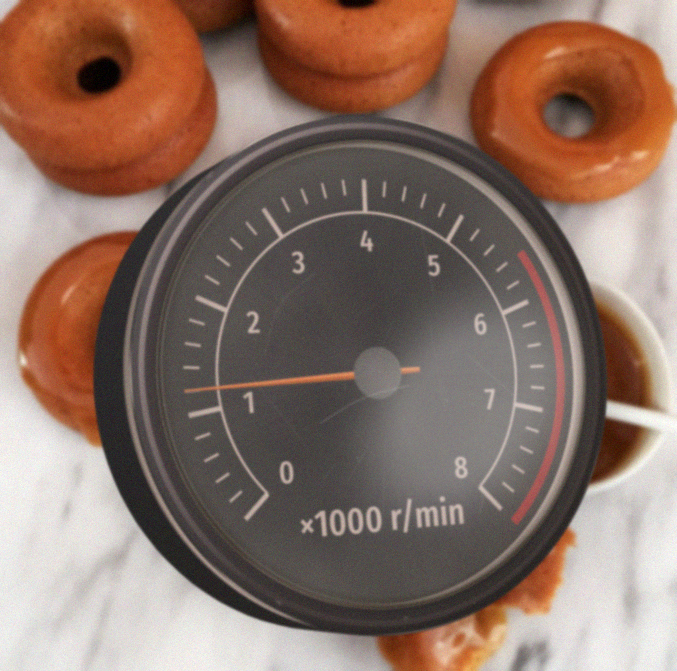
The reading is rpm 1200
